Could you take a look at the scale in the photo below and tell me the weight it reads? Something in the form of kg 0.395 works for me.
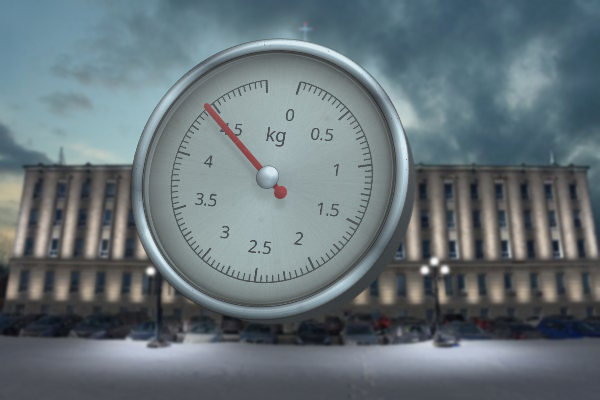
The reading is kg 4.45
